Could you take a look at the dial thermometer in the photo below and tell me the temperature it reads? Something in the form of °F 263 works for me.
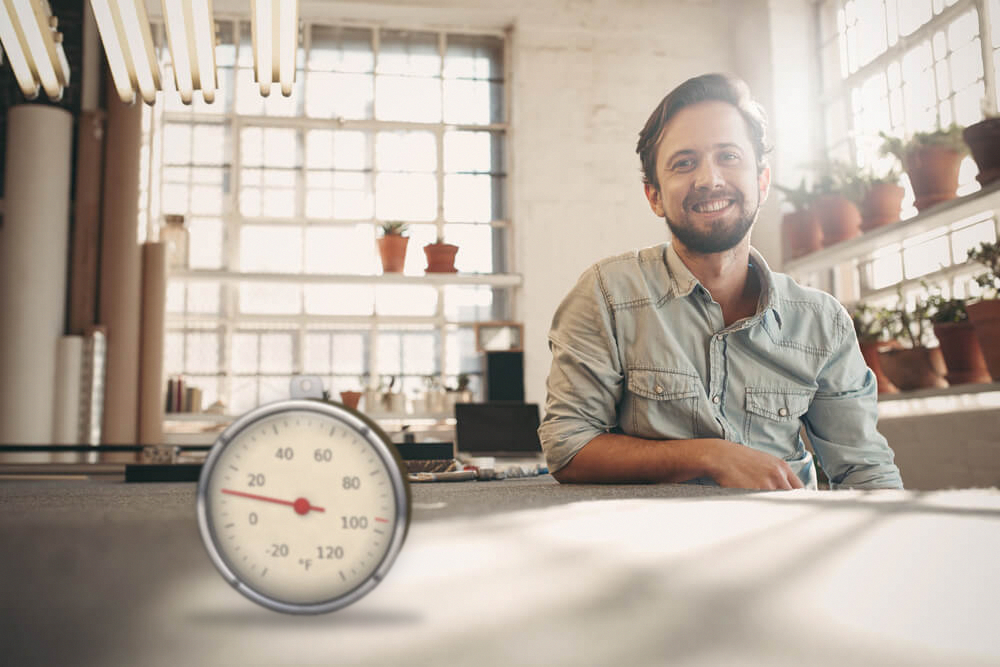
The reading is °F 12
